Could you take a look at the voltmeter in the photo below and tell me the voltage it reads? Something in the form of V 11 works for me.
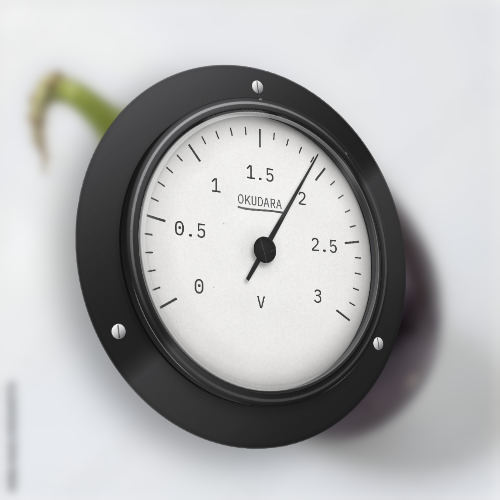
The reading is V 1.9
